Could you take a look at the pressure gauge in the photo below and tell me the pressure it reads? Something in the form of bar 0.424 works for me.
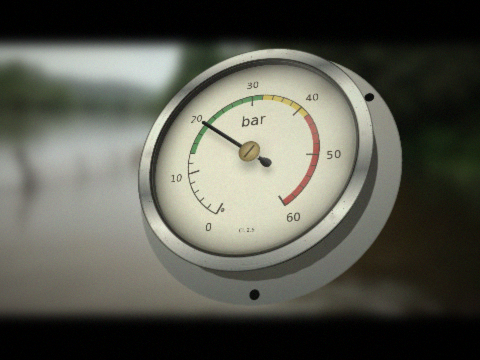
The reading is bar 20
